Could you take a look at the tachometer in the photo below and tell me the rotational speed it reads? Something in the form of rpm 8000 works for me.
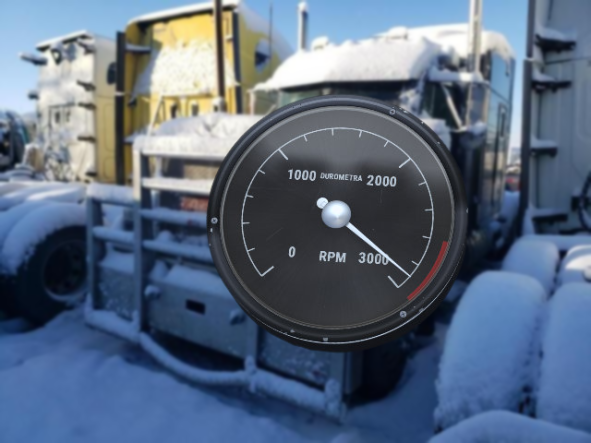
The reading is rpm 2900
